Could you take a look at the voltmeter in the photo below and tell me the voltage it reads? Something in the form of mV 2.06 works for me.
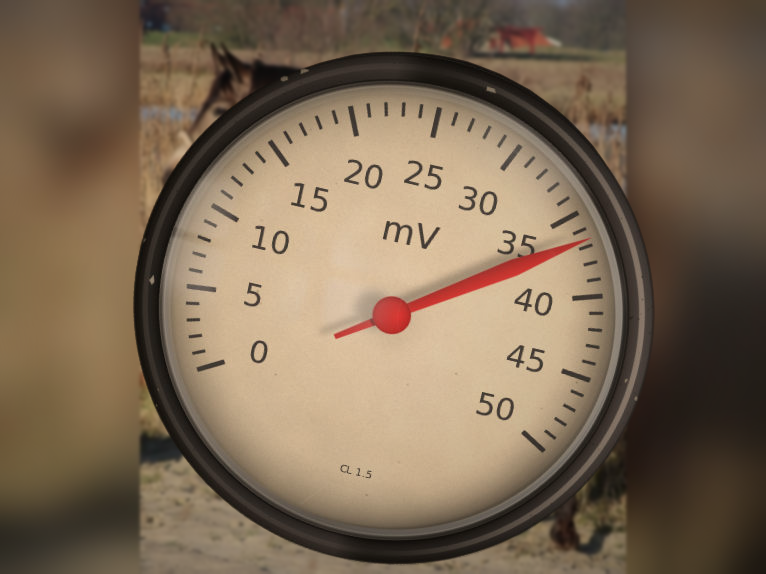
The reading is mV 36.5
